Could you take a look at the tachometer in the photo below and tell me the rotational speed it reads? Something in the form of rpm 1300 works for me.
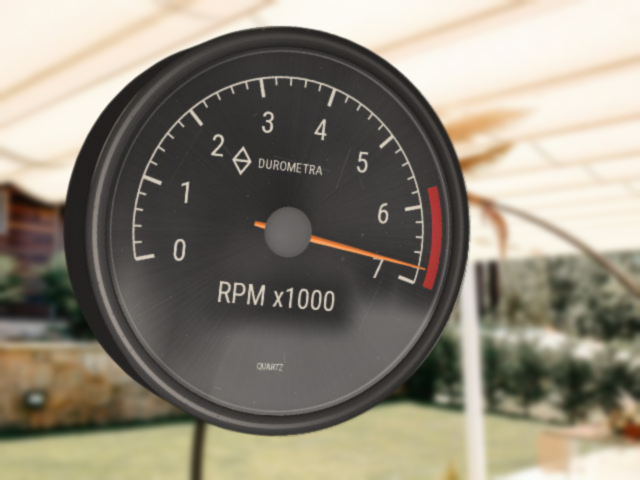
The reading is rpm 6800
